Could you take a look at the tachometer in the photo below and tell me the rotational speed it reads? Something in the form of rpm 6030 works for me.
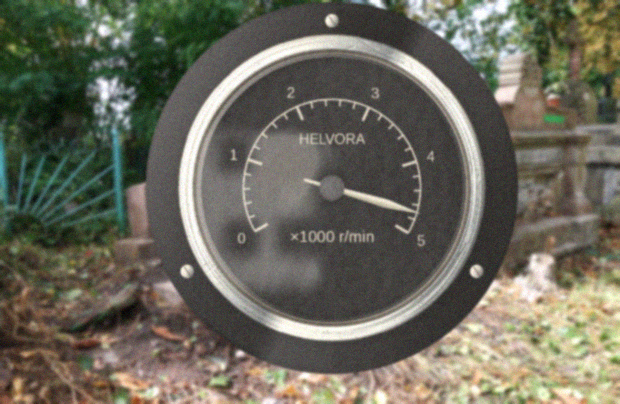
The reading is rpm 4700
